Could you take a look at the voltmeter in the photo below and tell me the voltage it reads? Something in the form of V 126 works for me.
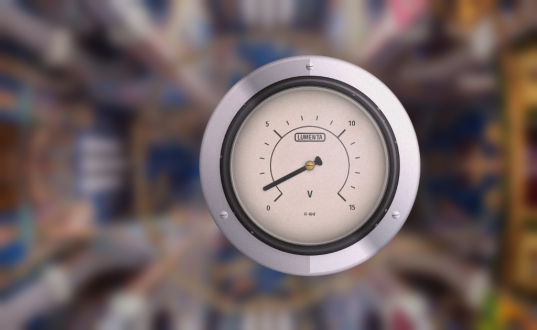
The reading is V 1
